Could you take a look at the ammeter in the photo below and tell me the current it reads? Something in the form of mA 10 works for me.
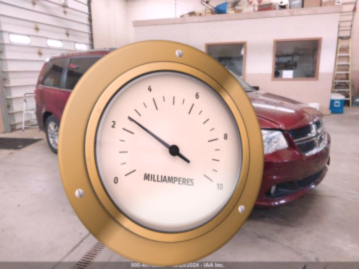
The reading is mA 2.5
